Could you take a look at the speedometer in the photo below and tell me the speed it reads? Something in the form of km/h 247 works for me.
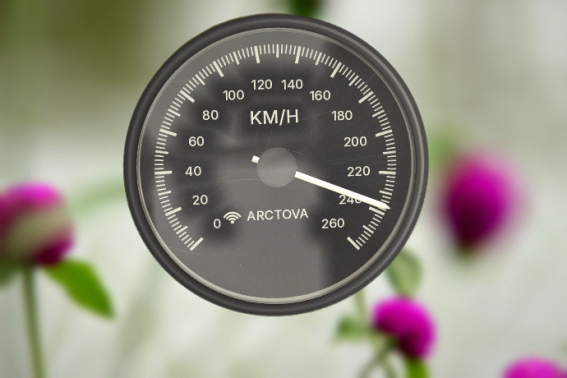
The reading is km/h 236
